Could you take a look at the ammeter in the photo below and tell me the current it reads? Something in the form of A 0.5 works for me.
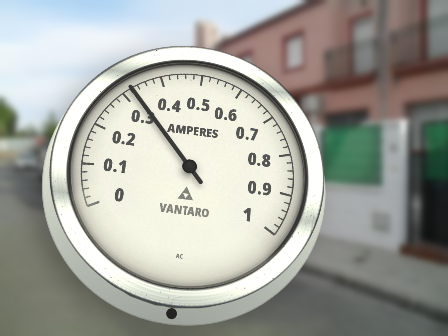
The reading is A 0.32
